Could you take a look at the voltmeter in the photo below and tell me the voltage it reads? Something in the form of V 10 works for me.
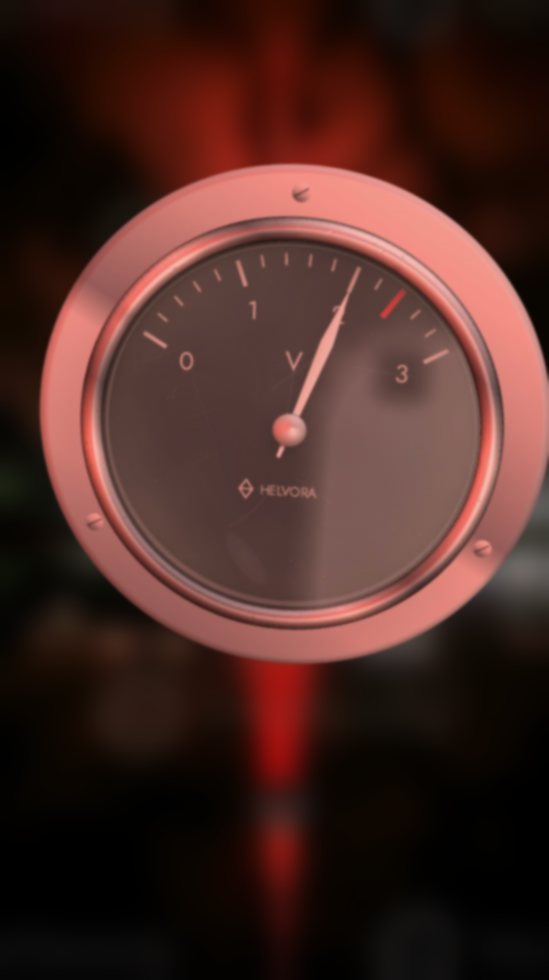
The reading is V 2
